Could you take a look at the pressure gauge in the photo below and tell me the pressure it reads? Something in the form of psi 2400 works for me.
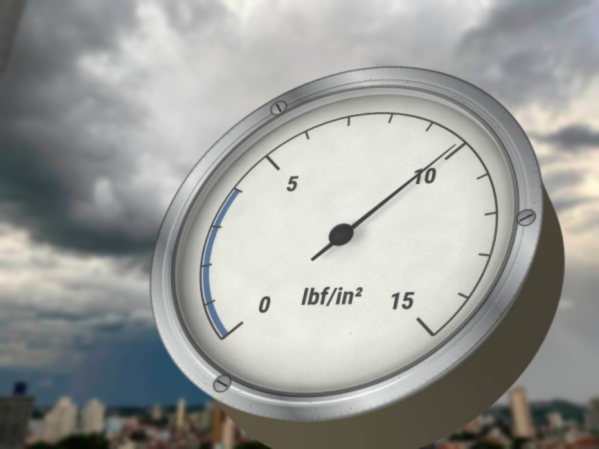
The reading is psi 10
